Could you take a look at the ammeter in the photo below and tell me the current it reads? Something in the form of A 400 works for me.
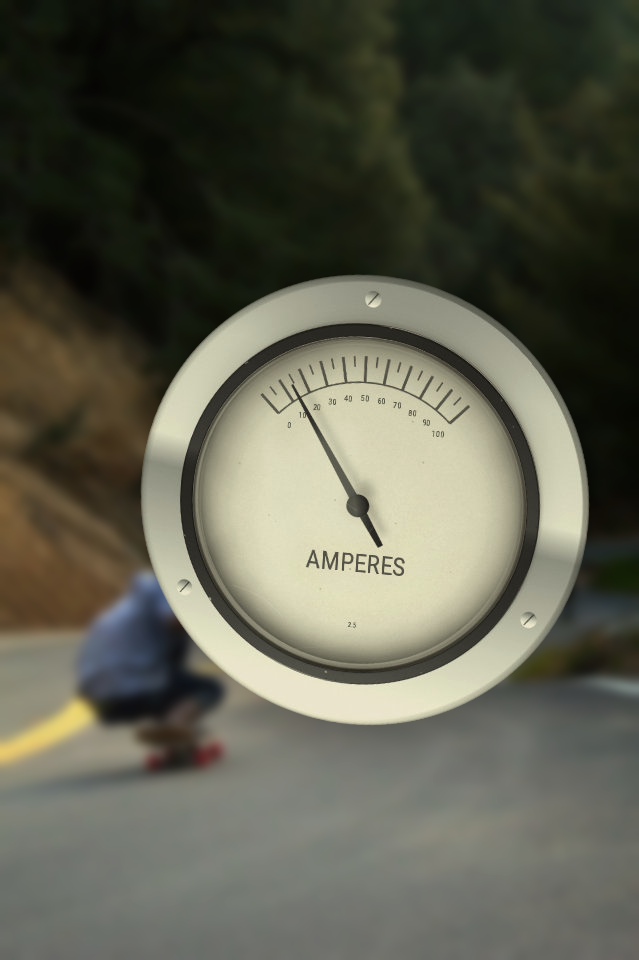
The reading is A 15
